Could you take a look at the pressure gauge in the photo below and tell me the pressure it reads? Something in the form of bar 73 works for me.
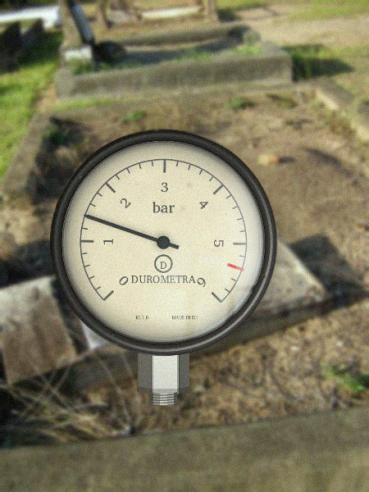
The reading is bar 1.4
